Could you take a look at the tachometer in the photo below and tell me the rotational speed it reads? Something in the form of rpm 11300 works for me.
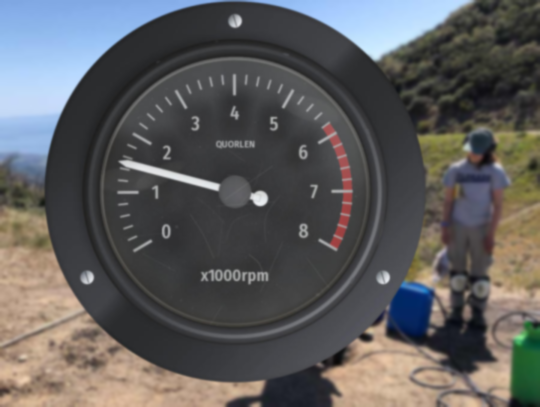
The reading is rpm 1500
